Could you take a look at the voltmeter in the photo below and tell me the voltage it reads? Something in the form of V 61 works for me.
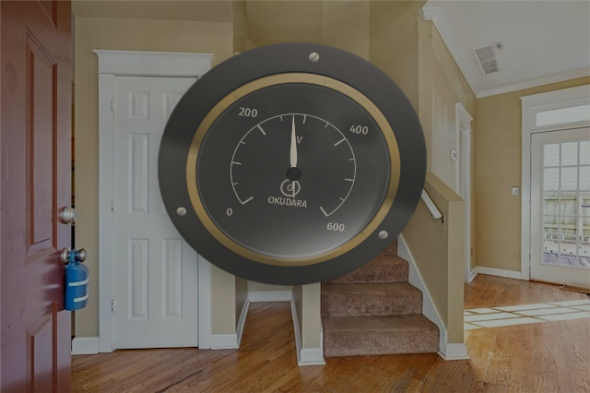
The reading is V 275
